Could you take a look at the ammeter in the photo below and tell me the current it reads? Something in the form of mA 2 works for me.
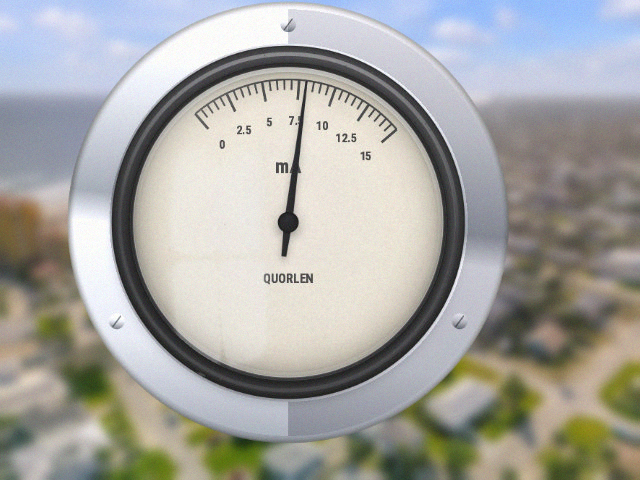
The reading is mA 8
